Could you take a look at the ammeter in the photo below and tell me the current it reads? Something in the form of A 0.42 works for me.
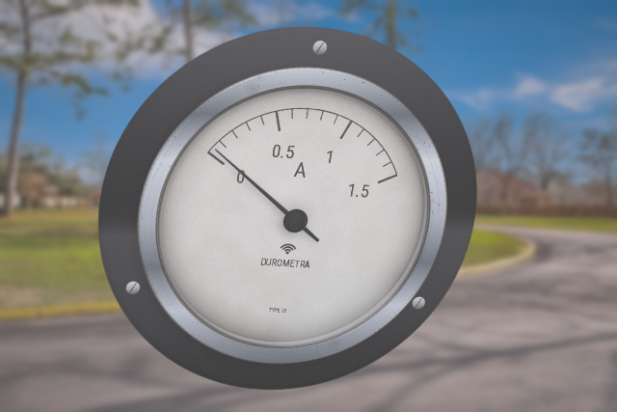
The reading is A 0.05
